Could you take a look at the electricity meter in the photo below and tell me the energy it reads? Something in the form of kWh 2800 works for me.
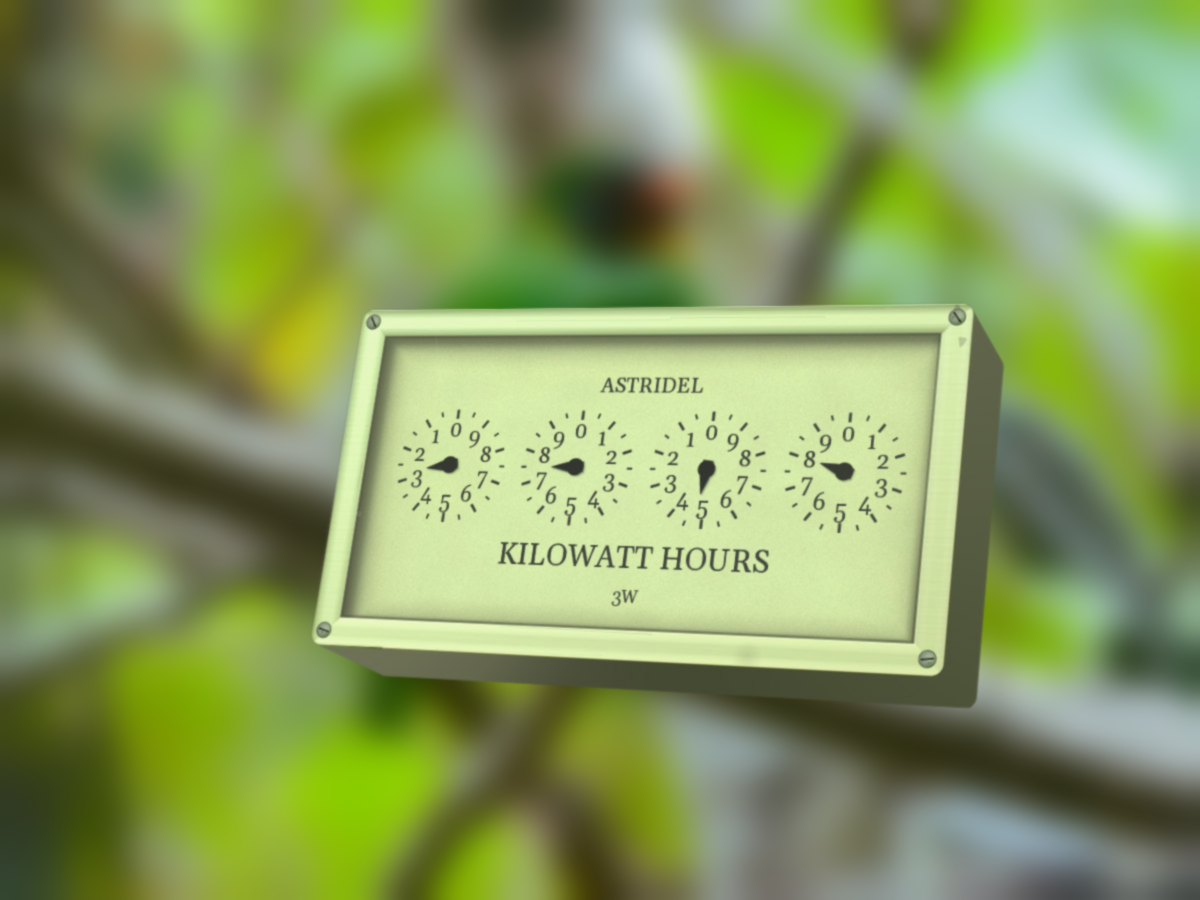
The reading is kWh 2748
